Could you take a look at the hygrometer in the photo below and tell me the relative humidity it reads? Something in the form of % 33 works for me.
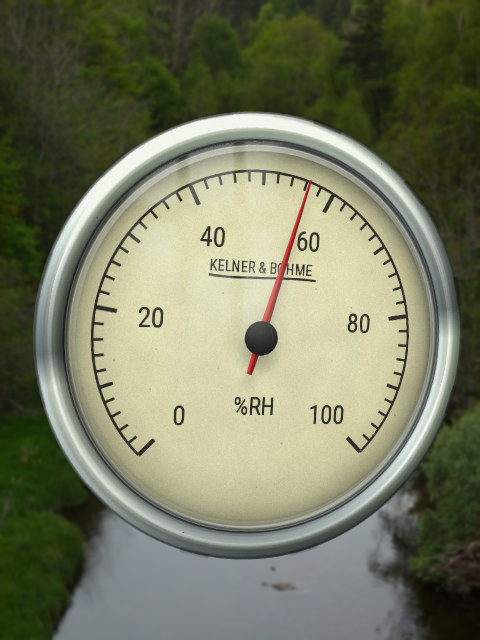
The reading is % 56
